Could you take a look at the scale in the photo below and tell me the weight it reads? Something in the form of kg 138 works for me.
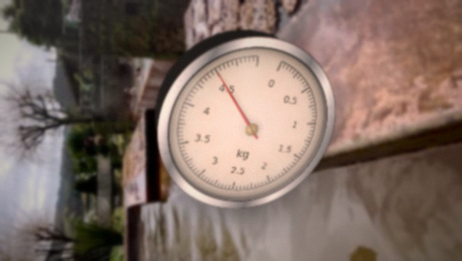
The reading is kg 4.5
